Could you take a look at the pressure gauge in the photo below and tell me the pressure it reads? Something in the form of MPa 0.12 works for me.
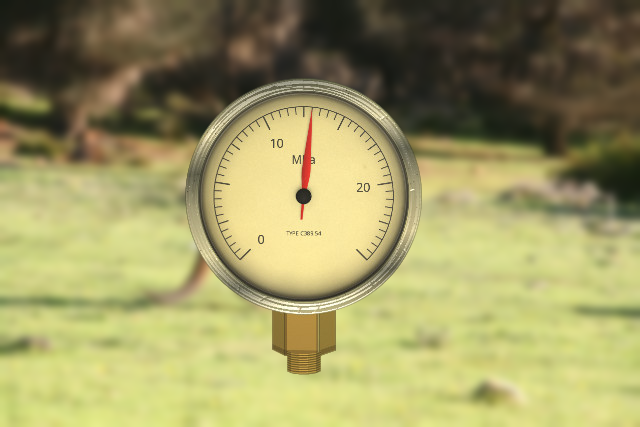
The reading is MPa 13
